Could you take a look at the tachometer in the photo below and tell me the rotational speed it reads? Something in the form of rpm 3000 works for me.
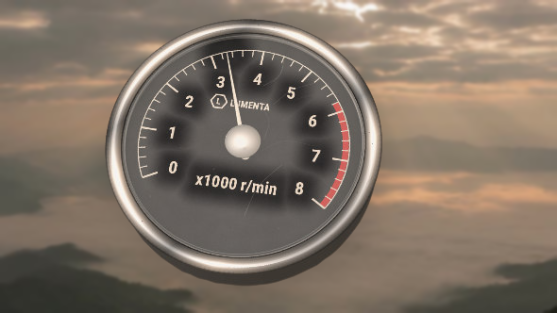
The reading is rpm 3300
